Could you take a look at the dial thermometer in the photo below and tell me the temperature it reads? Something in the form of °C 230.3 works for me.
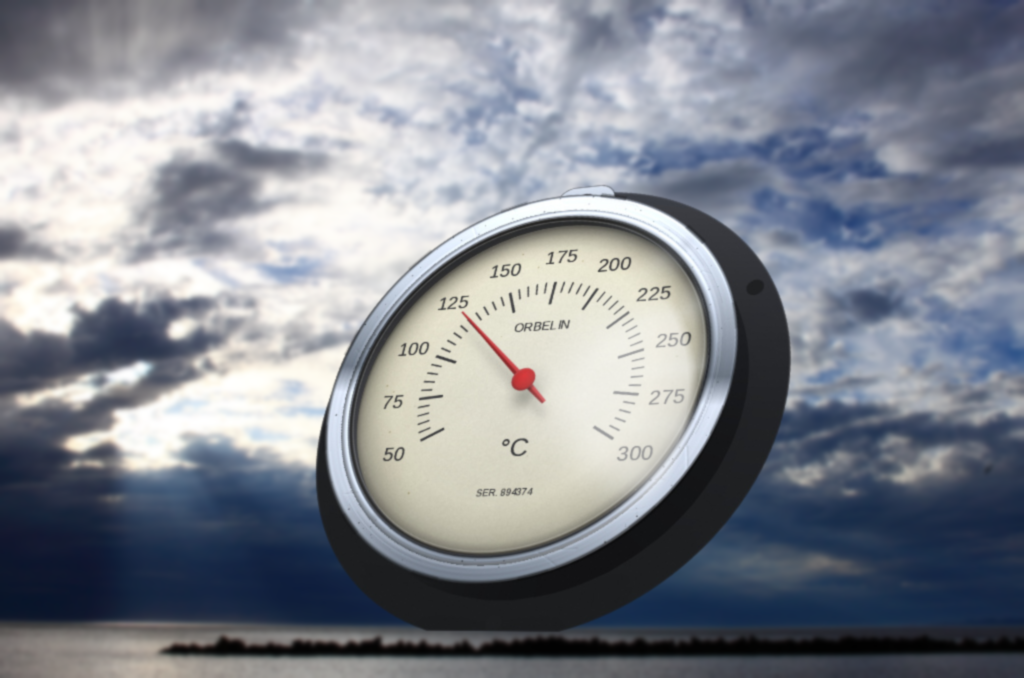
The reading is °C 125
